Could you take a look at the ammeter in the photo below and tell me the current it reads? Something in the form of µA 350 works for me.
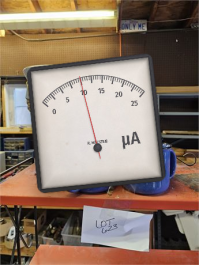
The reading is µA 10
